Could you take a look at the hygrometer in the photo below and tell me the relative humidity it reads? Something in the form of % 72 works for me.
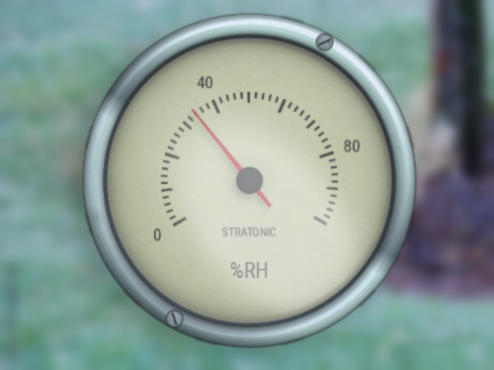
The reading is % 34
